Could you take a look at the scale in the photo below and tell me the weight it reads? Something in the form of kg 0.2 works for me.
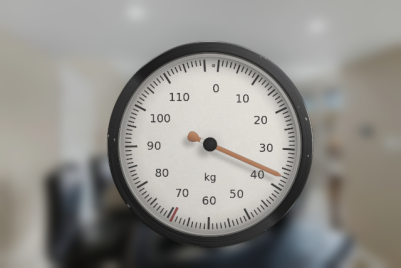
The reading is kg 37
